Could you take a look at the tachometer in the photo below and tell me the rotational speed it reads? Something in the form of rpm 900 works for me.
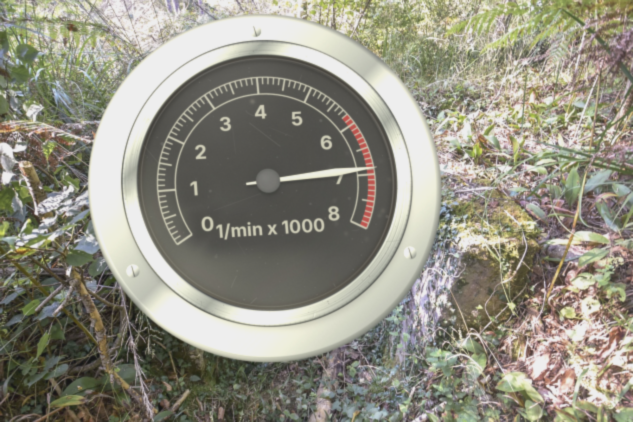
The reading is rpm 6900
